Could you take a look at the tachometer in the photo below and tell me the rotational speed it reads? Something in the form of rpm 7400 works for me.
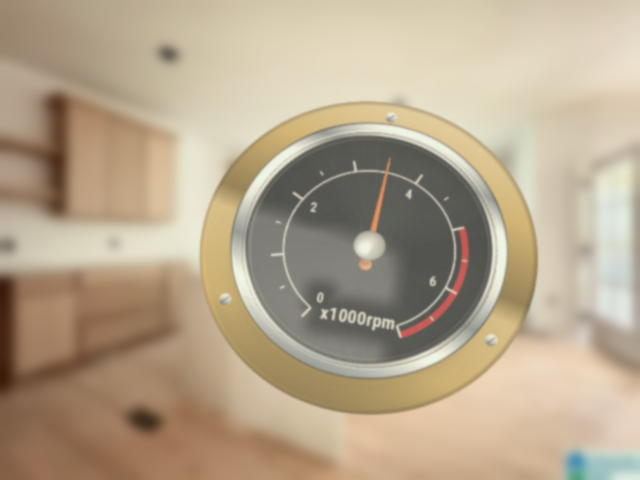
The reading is rpm 3500
